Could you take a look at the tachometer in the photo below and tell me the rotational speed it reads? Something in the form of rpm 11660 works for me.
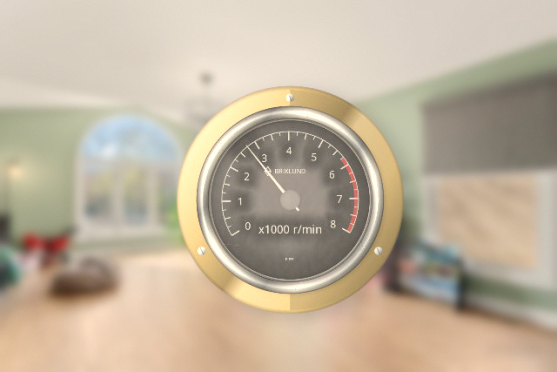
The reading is rpm 2750
